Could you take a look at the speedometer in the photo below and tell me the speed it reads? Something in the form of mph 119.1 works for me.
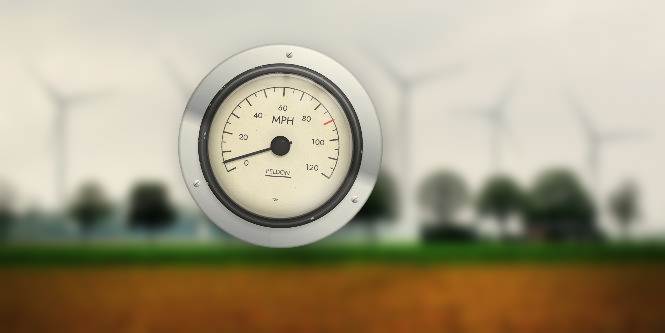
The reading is mph 5
